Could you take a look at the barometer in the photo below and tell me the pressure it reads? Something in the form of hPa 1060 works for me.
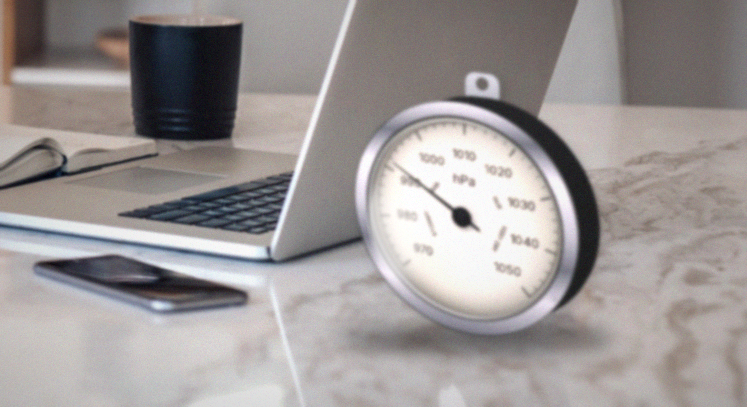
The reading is hPa 992
